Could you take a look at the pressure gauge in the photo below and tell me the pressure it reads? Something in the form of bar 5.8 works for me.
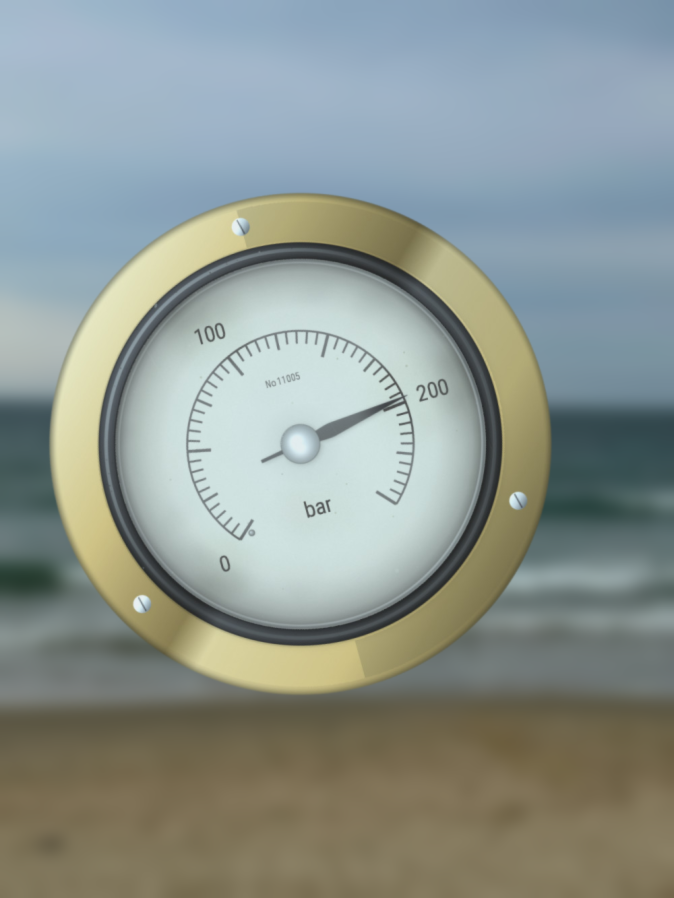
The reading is bar 197.5
